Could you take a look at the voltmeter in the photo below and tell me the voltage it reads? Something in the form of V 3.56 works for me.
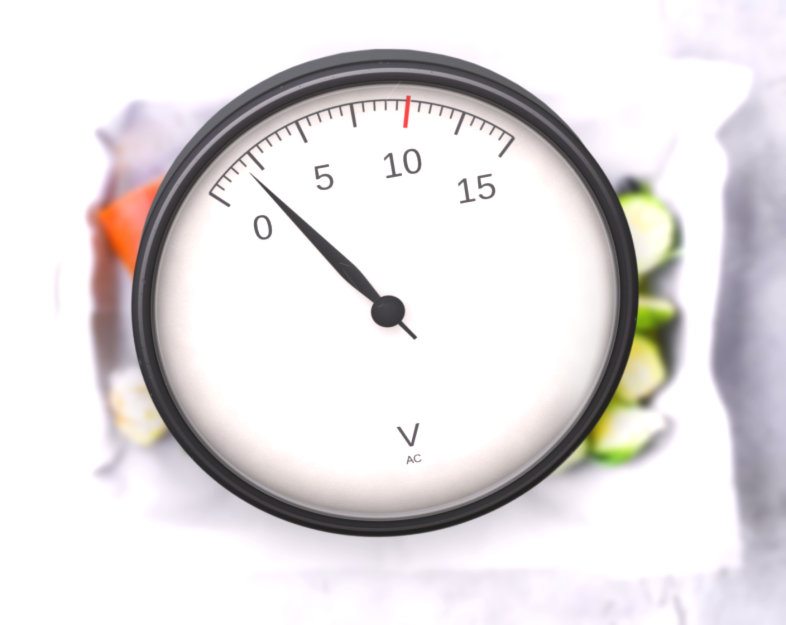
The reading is V 2
